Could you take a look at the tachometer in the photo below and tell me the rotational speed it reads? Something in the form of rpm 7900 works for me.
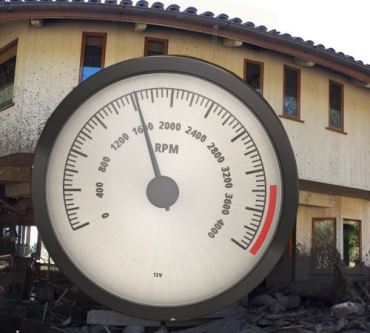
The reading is rpm 1650
